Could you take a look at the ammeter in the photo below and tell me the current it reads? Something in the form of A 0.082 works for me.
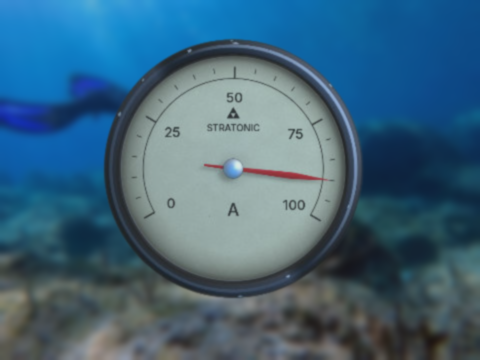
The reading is A 90
